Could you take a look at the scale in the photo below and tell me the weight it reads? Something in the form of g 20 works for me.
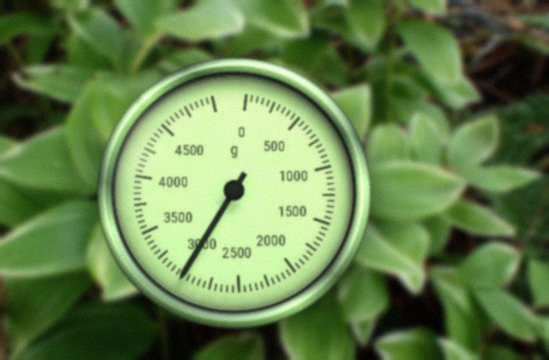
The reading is g 3000
